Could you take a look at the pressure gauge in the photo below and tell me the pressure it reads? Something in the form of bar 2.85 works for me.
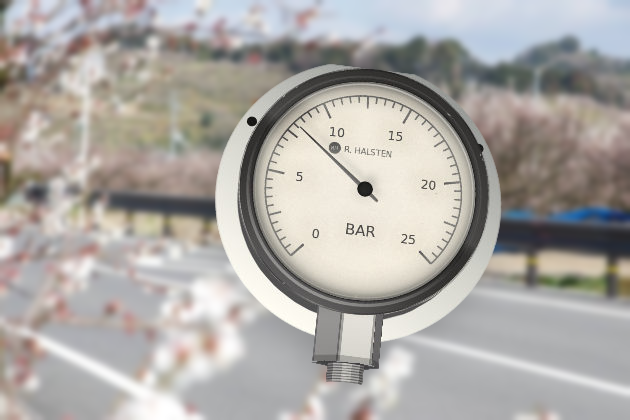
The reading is bar 8
